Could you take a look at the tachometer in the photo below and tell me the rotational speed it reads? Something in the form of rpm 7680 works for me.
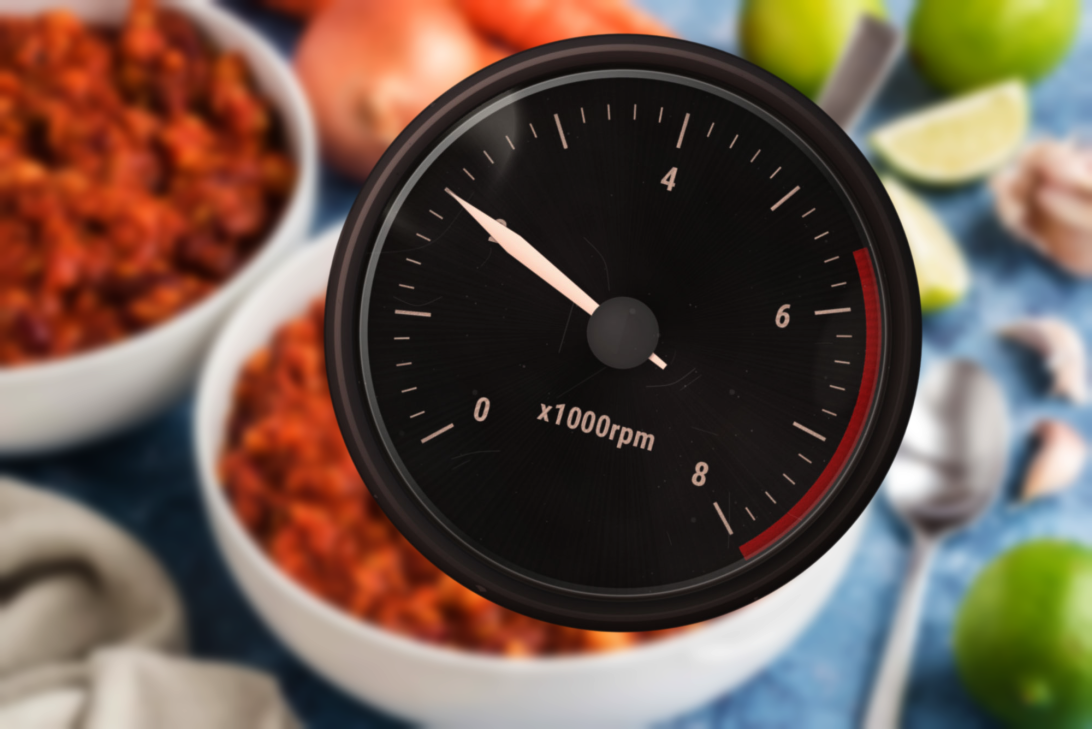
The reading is rpm 2000
